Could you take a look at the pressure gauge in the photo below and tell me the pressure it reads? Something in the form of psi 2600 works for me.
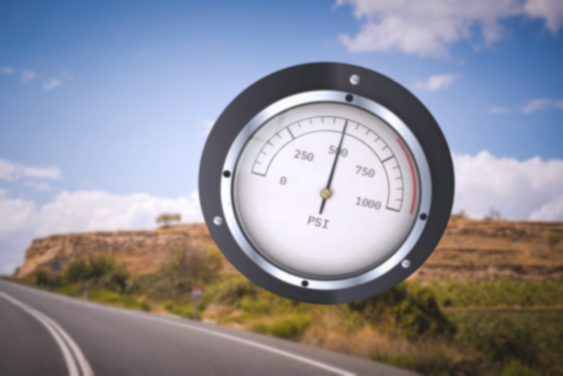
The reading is psi 500
